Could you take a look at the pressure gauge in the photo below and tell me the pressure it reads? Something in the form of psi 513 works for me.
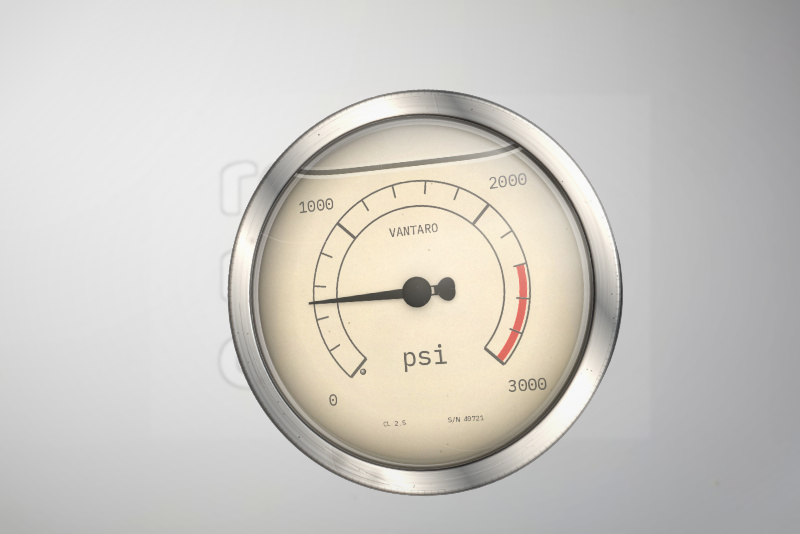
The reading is psi 500
